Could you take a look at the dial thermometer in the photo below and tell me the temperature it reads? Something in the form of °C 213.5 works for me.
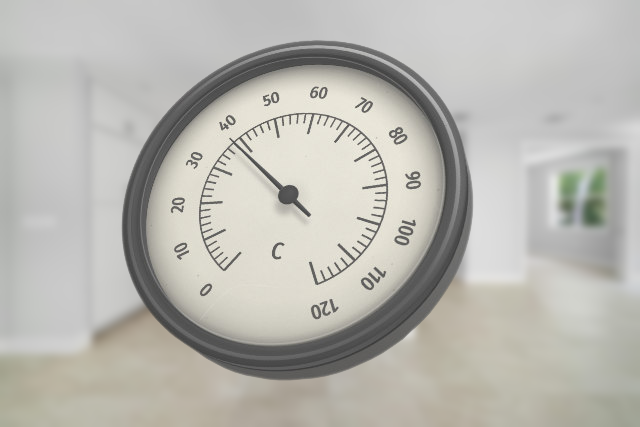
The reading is °C 38
